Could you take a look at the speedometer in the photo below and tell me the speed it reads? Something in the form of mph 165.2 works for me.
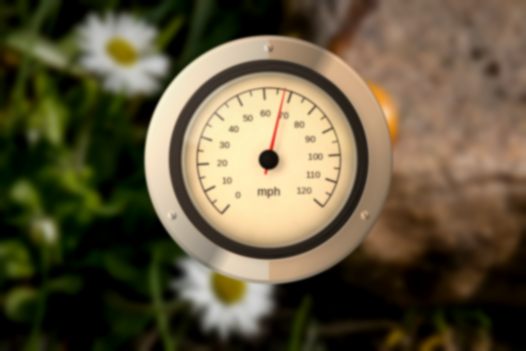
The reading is mph 67.5
